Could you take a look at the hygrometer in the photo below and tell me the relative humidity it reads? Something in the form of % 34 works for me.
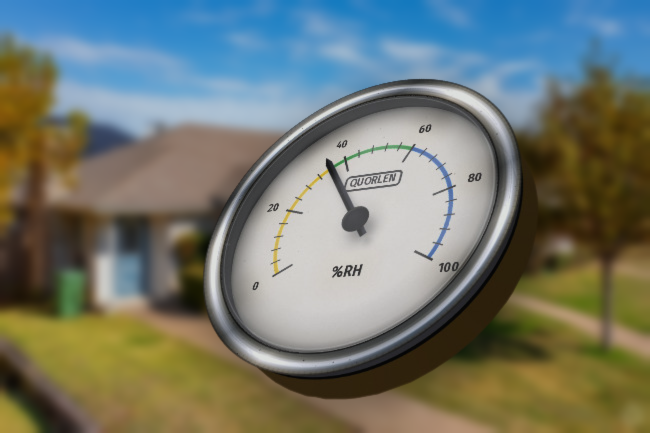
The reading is % 36
